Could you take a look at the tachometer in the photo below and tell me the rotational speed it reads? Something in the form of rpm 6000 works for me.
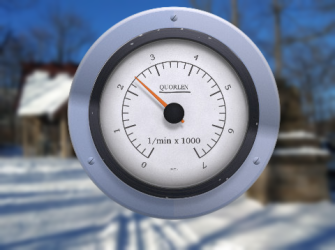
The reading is rpm 2400
